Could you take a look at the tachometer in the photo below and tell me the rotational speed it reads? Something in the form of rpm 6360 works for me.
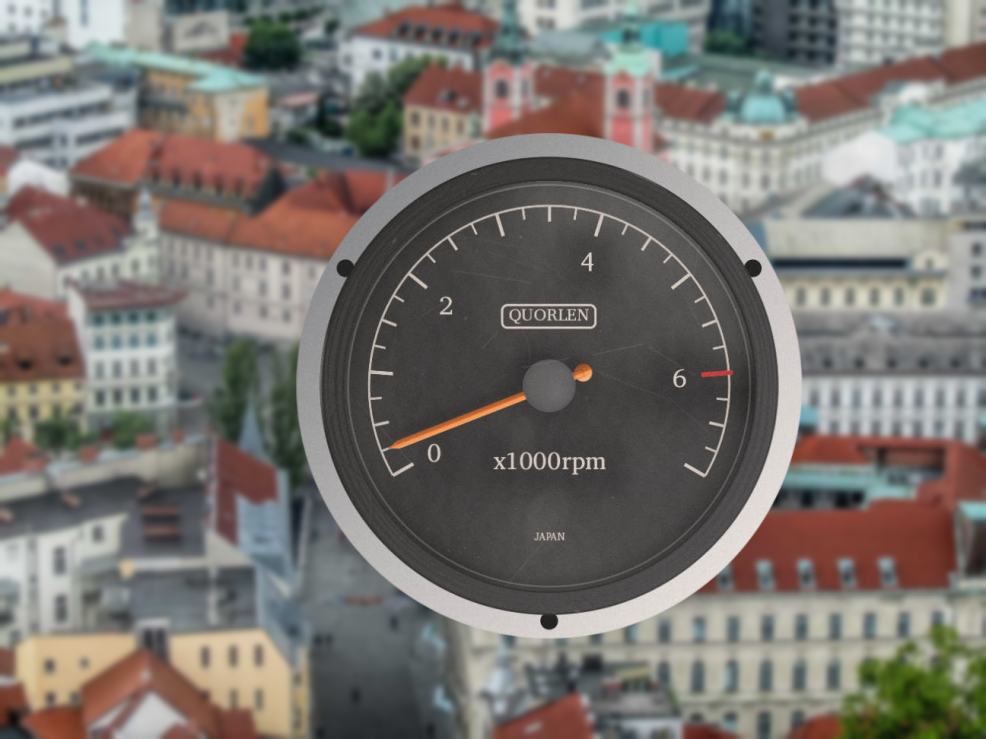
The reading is rpm 250
